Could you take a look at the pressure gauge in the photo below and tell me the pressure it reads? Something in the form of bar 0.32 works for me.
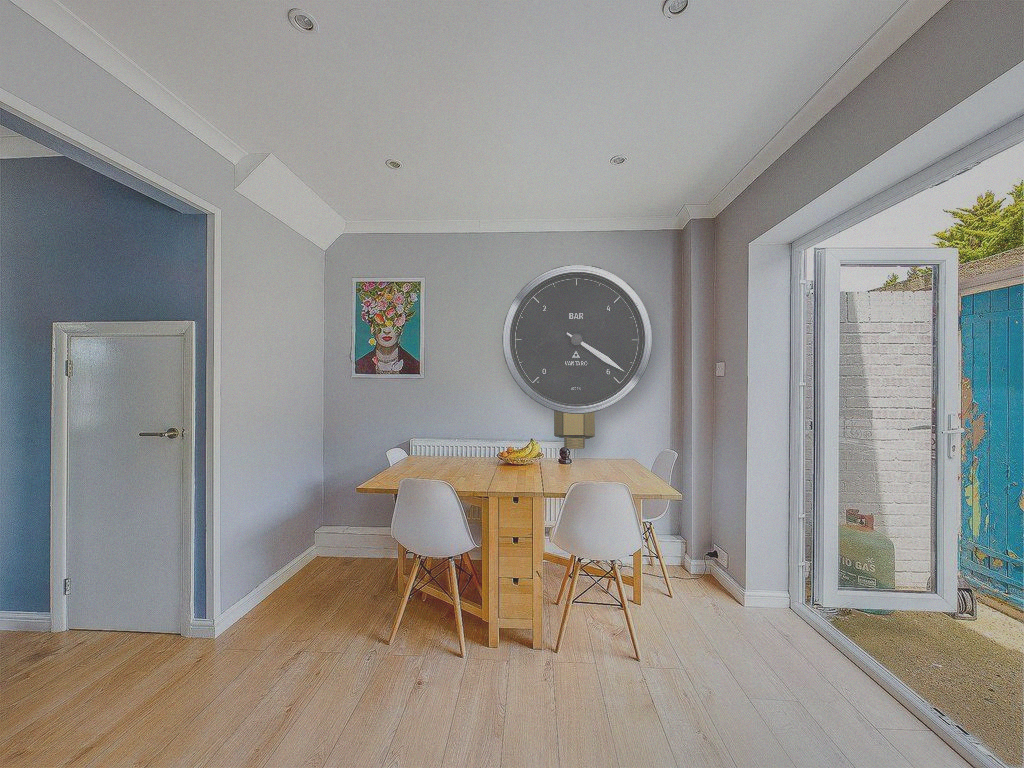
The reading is bar 5.75
